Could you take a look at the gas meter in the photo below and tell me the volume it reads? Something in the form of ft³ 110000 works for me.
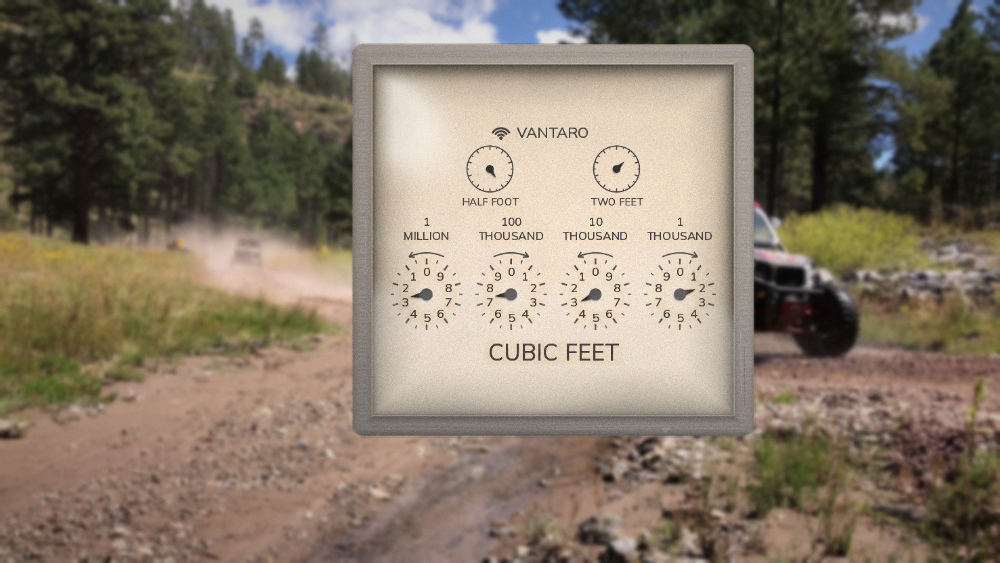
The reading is ft³ 273200
